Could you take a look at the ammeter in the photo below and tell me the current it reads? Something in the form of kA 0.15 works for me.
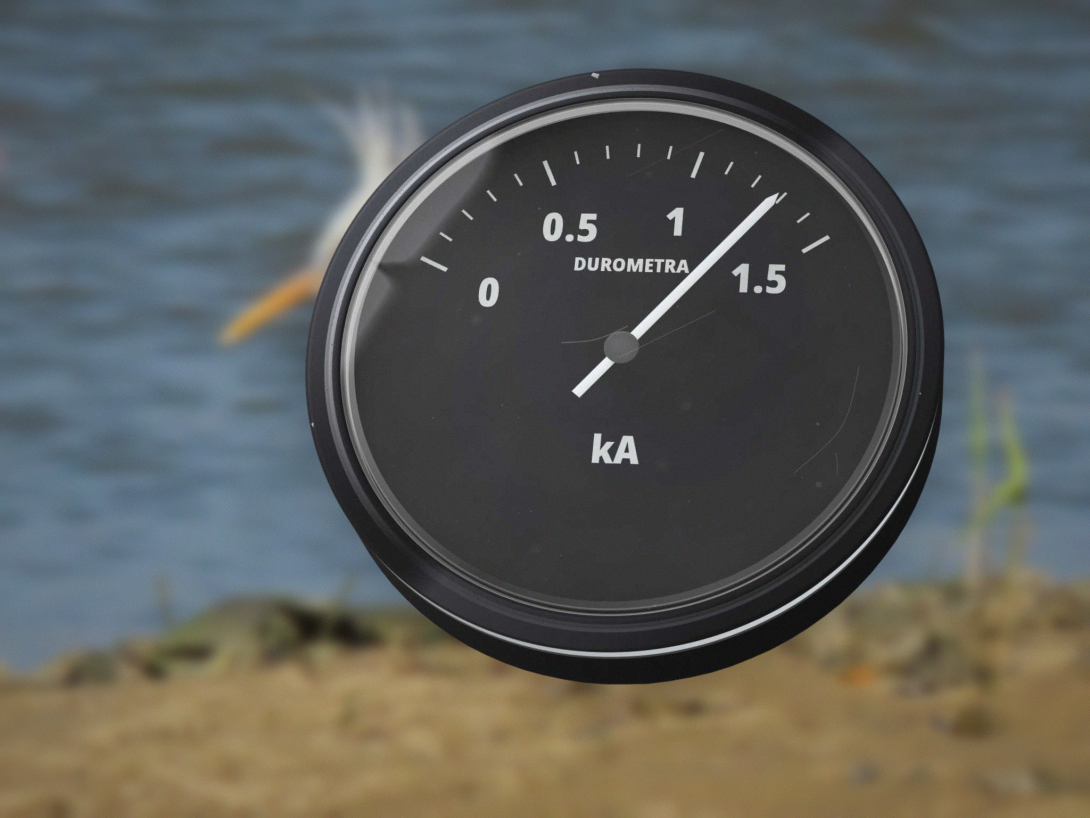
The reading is kA 1.3
